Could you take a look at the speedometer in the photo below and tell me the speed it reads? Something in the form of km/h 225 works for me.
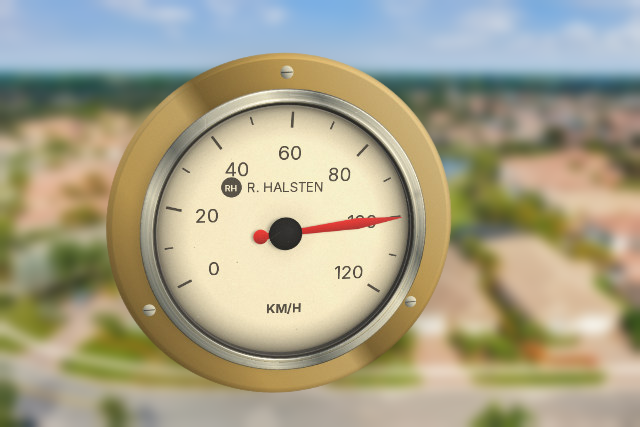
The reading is km/h 100
